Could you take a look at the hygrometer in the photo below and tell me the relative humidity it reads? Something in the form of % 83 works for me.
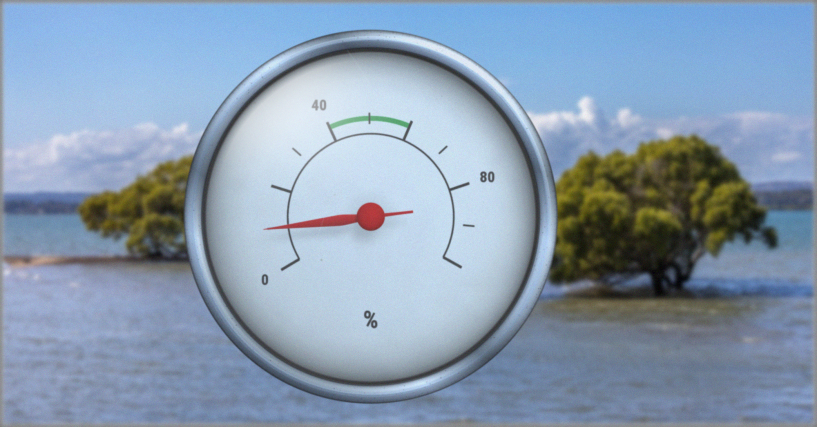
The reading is % 10
